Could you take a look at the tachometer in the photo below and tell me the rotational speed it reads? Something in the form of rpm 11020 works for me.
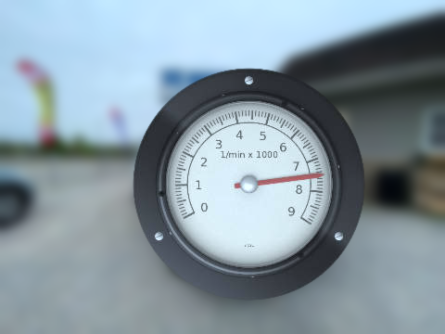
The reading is rpm 7500
